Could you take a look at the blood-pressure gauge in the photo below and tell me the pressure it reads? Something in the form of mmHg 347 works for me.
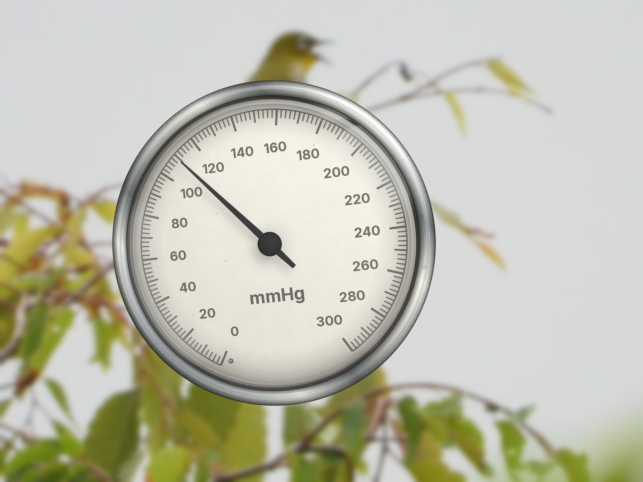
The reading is mmHg 110
